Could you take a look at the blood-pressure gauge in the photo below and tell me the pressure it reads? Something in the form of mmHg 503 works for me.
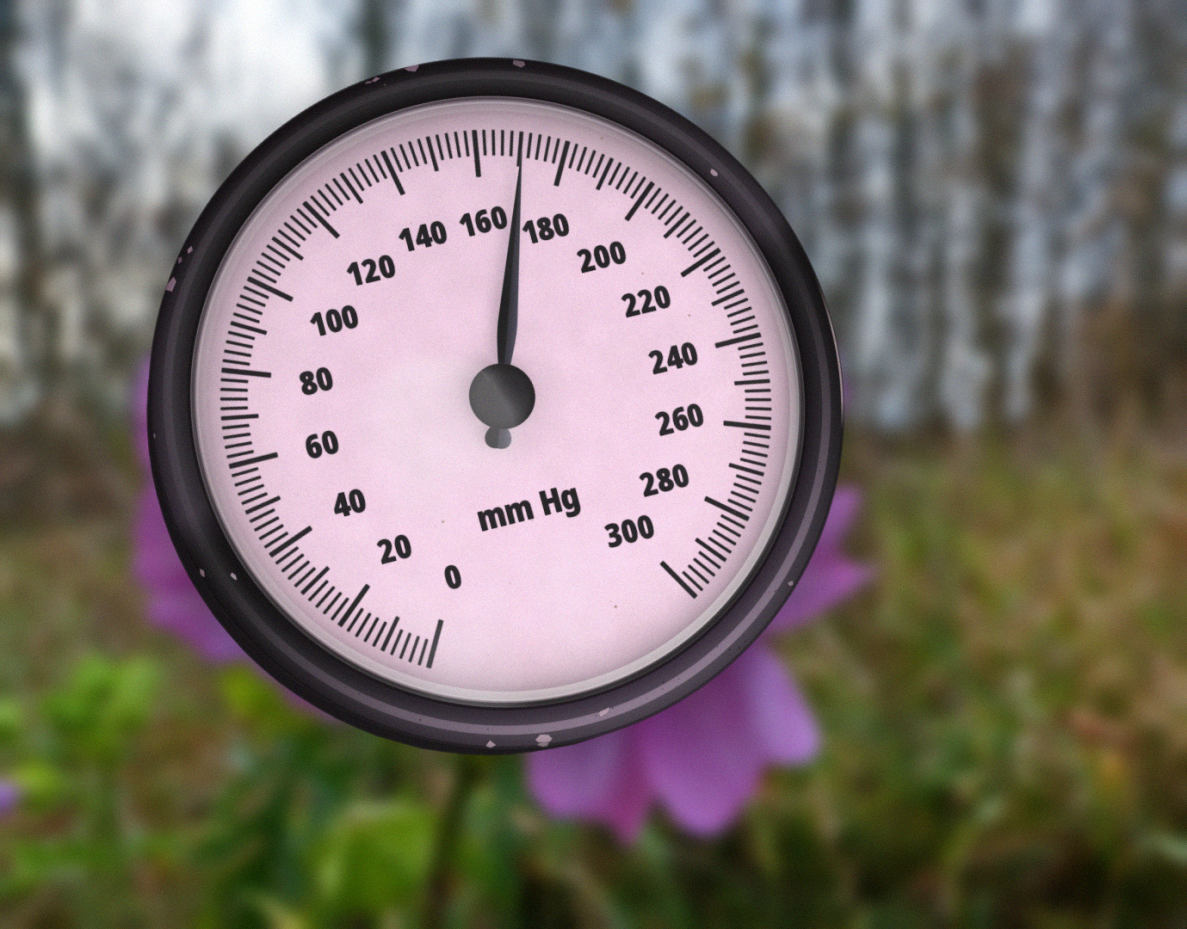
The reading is mmHg 170
